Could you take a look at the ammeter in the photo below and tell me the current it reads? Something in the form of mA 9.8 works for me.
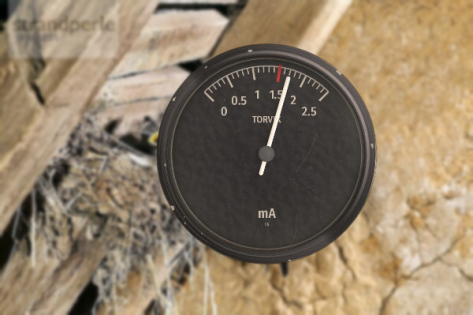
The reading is mA 1.7
